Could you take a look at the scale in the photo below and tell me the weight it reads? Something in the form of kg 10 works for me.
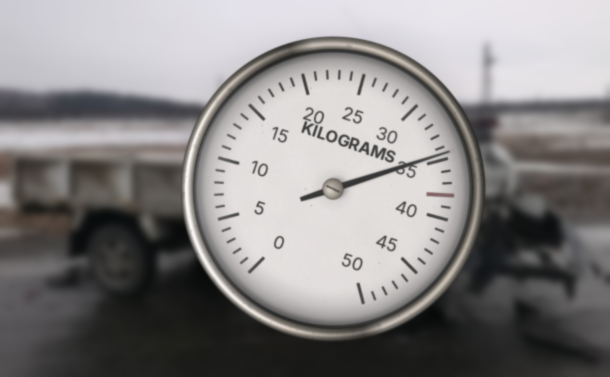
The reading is kg 34.5
